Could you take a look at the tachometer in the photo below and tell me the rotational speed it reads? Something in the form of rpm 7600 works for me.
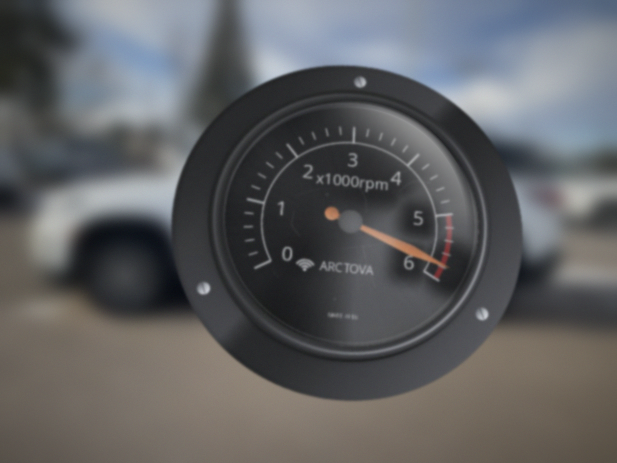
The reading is rpm 5800
